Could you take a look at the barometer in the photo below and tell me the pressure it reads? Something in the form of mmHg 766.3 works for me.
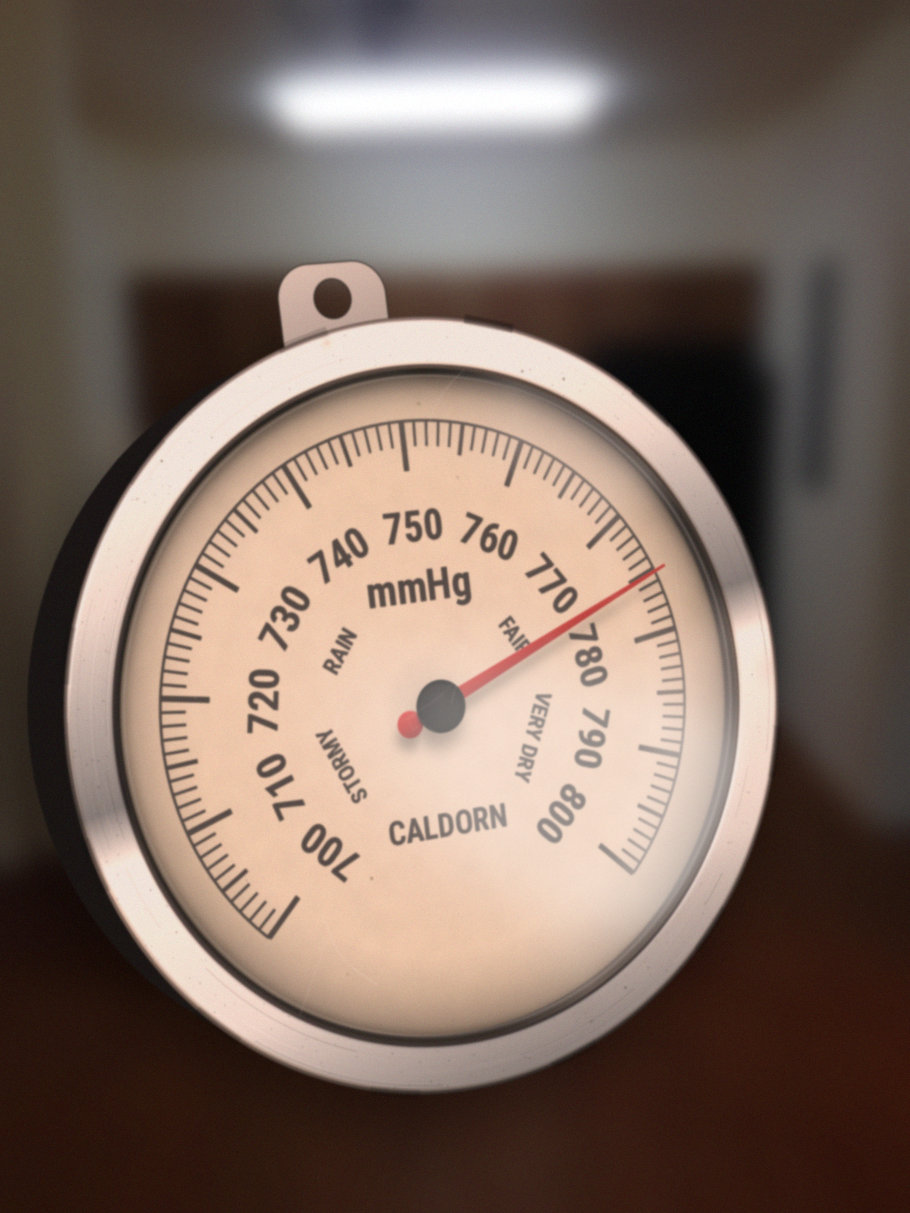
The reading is mmHg 775
